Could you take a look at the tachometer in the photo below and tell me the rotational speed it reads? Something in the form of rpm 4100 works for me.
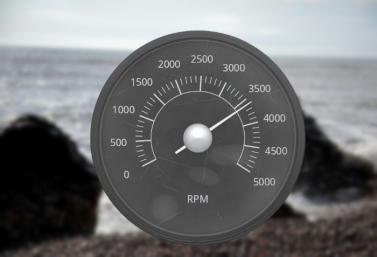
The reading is rpm 3600
